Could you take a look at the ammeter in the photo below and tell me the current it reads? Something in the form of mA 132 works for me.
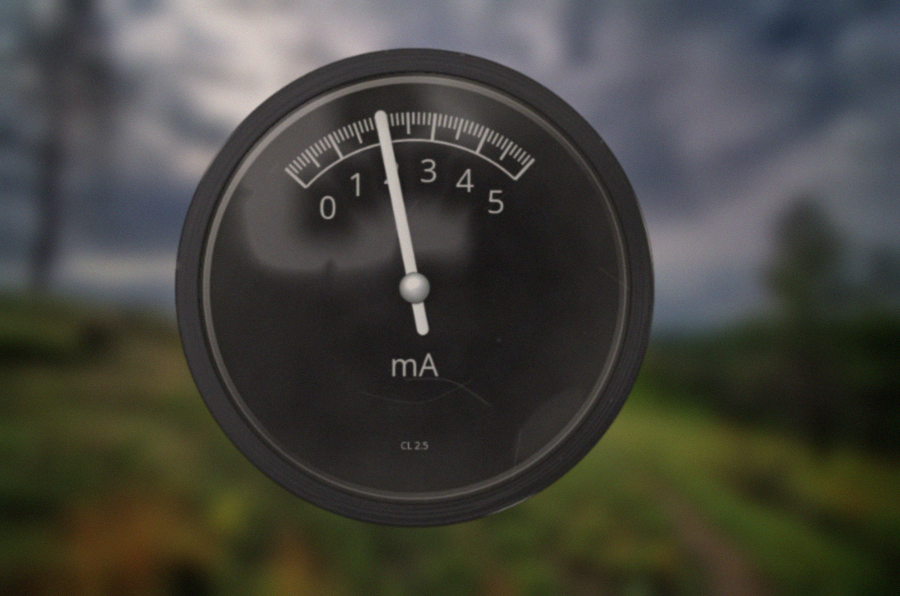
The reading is mA 2
